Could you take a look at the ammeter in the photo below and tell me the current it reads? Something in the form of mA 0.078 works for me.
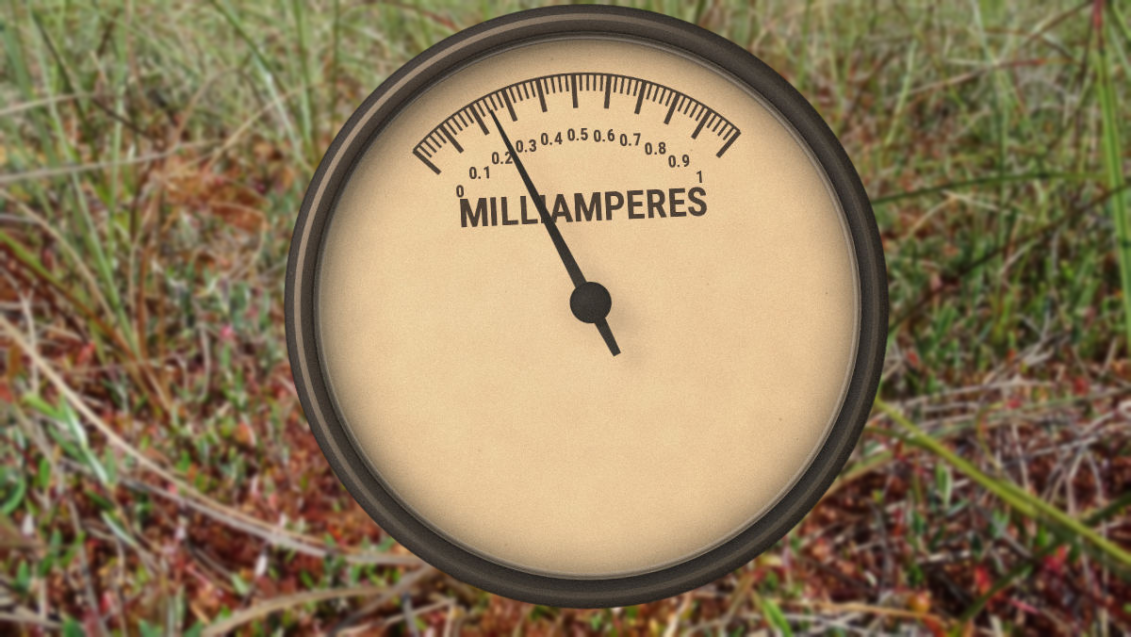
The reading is mA 0.24
